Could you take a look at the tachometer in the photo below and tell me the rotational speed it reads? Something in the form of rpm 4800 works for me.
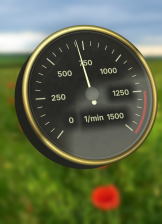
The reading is rpm 700
